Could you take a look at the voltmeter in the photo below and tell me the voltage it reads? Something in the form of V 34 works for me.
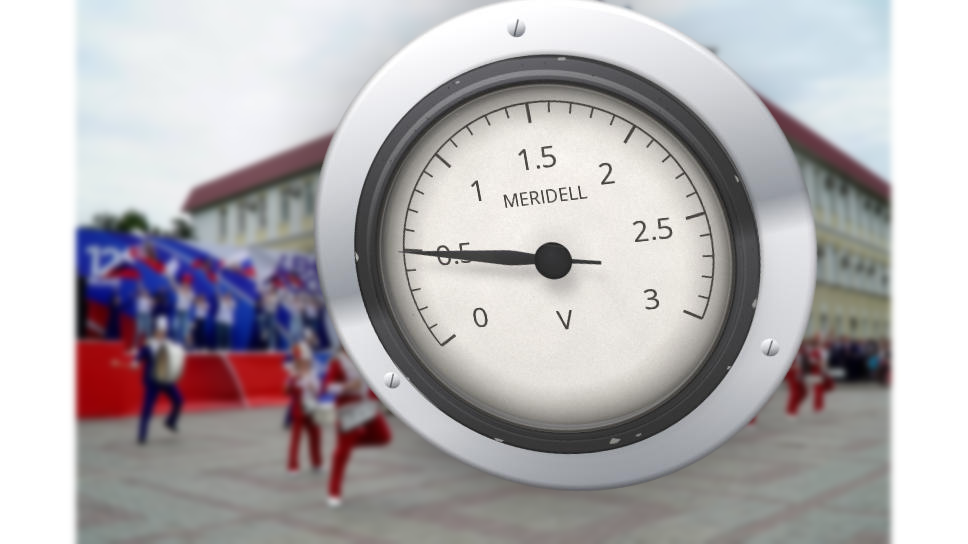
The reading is V 0.5
